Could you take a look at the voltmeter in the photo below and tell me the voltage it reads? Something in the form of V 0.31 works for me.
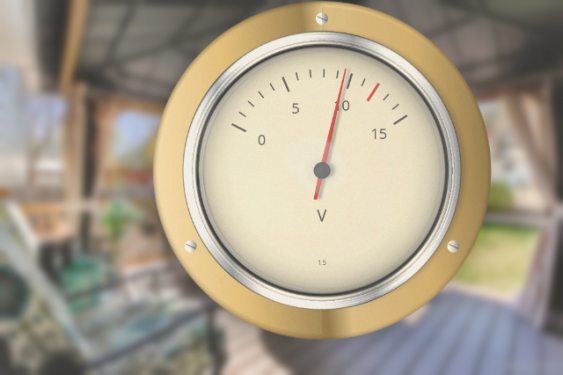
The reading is V 9.5
